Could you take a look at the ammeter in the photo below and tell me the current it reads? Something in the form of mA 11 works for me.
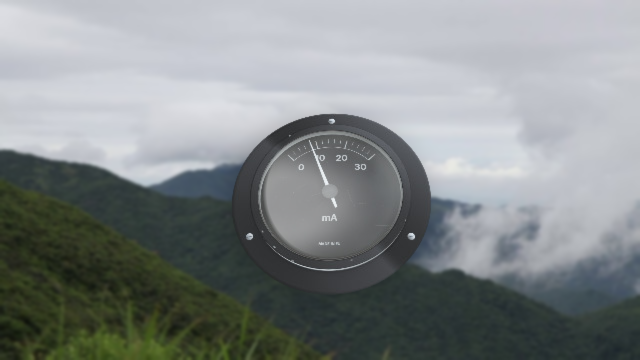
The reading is mA 8
